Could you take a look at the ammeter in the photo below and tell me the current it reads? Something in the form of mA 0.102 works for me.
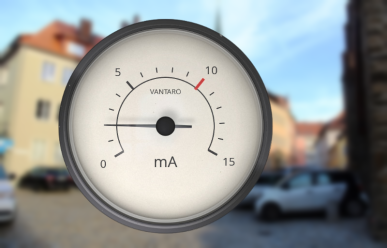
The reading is mA 2
